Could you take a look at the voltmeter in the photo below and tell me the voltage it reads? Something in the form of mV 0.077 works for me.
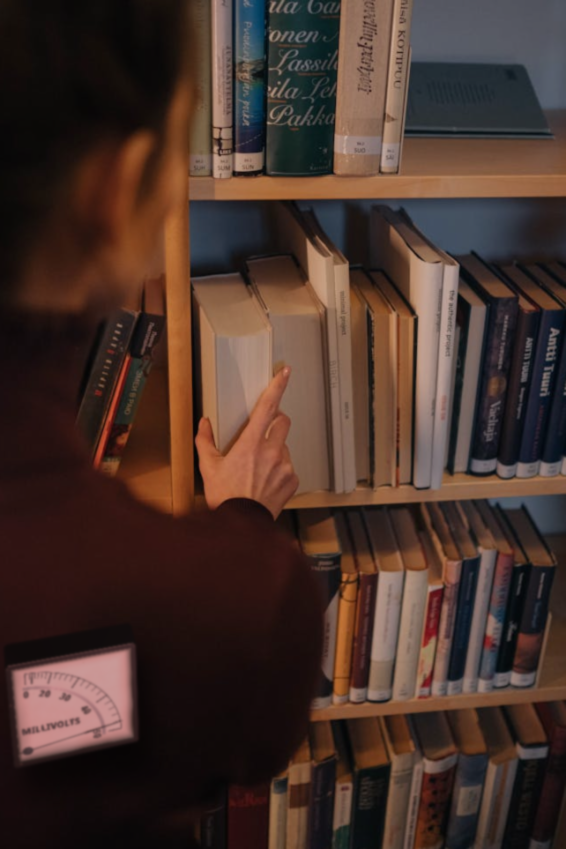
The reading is mV 48
